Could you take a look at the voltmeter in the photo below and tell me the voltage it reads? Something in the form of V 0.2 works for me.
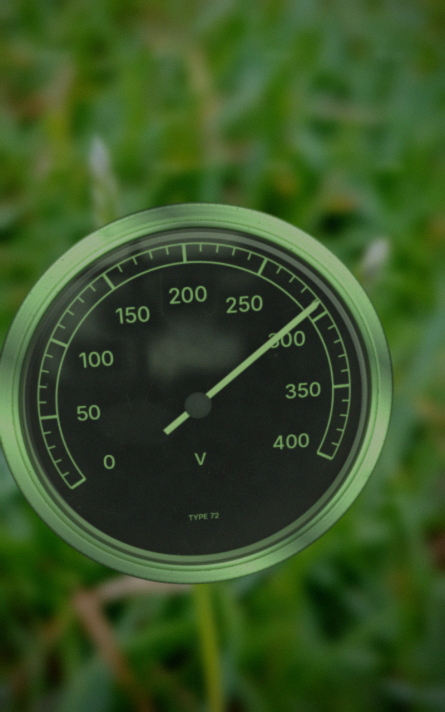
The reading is V 290
